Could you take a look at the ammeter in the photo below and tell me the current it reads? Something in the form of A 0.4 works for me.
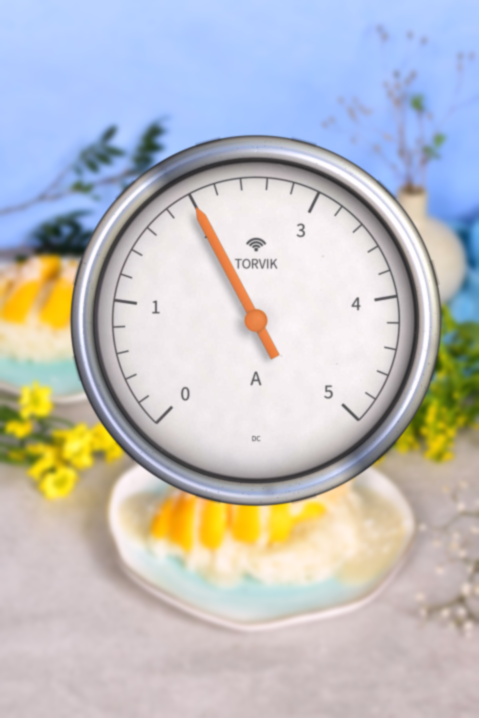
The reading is A 2
